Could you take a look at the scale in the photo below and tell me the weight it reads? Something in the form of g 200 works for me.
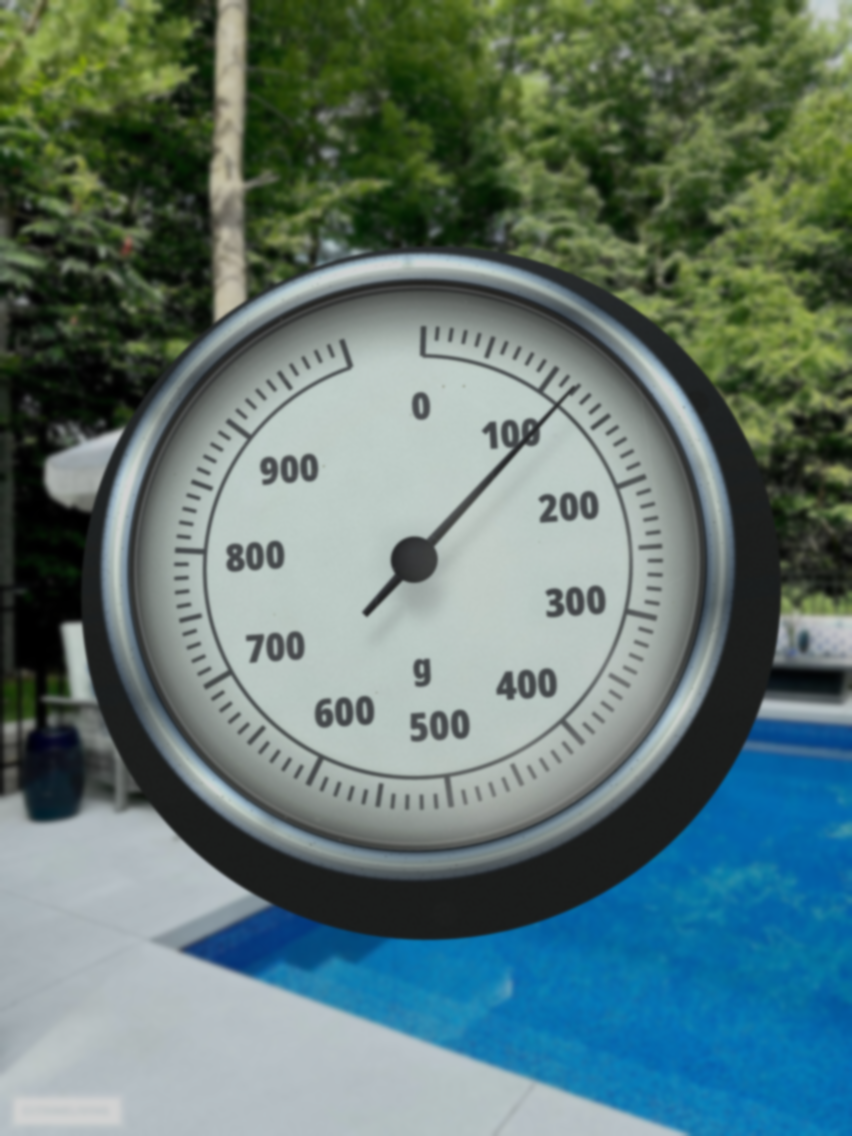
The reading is g 120
